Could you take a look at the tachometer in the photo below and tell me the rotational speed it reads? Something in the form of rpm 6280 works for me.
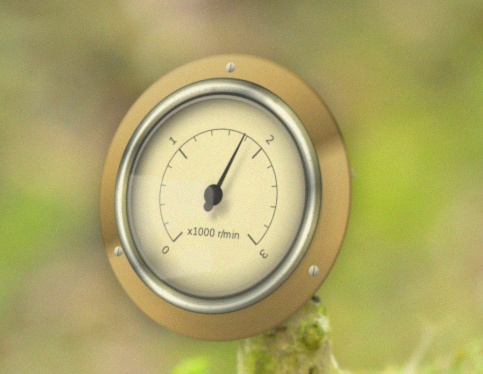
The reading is rpm 1800
